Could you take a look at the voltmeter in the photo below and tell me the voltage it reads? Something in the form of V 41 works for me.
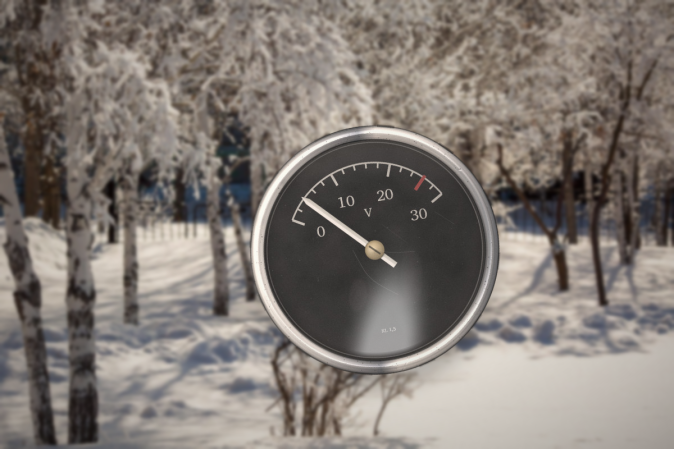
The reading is V 4
